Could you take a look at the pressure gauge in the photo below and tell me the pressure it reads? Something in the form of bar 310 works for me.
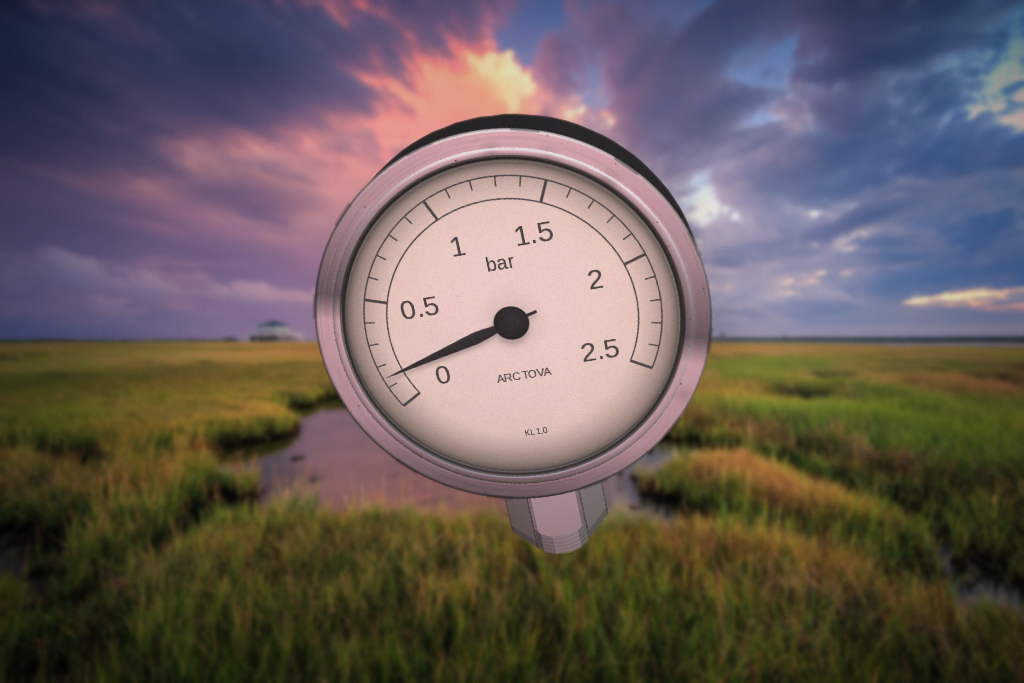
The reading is bar 0.15
